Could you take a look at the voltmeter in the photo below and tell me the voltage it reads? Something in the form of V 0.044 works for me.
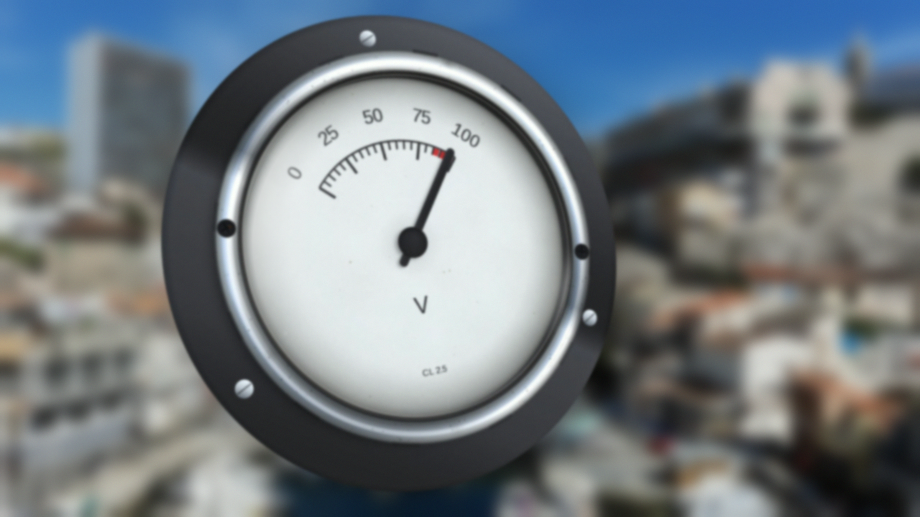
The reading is V 95
